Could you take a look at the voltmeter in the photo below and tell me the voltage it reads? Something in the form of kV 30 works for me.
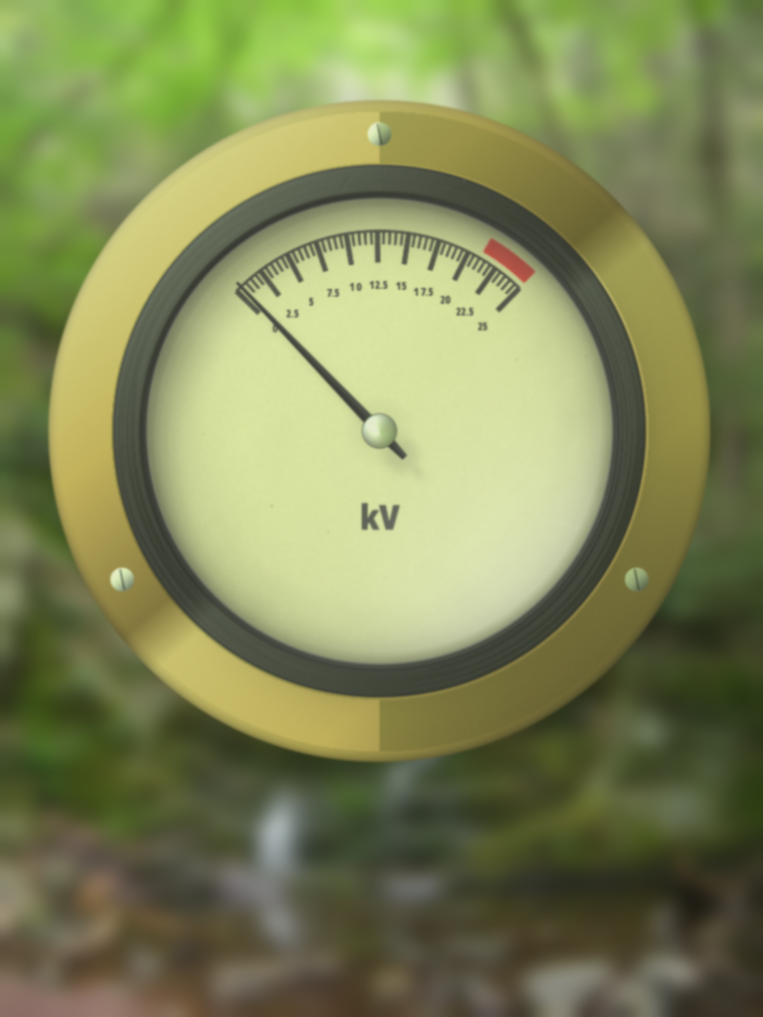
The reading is kV 0.5
